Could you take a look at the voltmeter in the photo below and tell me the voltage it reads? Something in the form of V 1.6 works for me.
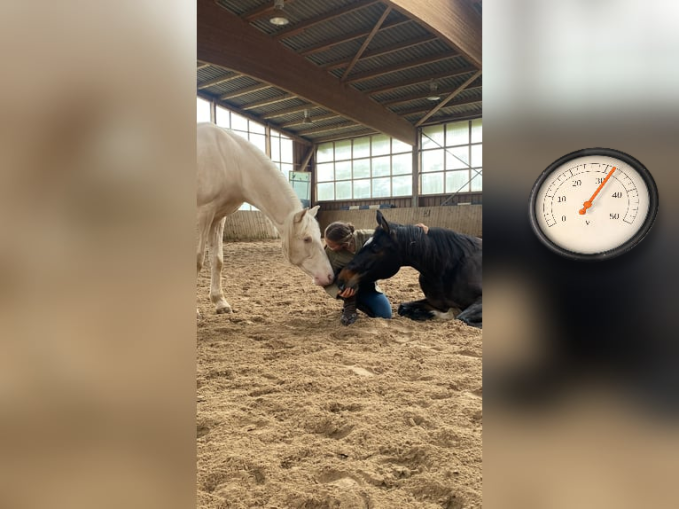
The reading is V 32
